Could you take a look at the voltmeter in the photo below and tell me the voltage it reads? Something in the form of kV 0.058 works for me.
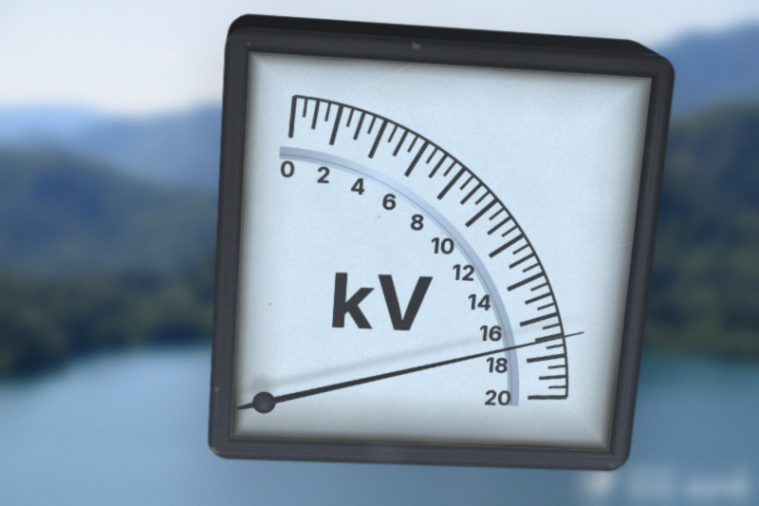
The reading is kV 17
